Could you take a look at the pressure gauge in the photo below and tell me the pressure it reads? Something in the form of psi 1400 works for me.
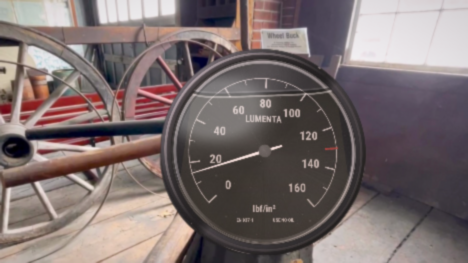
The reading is psi 15
